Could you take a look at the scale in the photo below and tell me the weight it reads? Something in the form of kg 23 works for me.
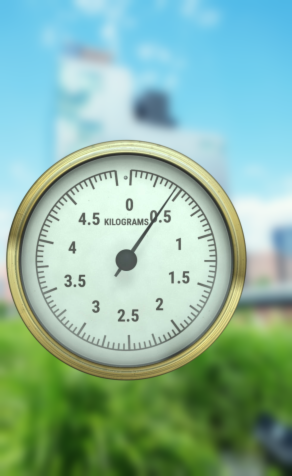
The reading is kg 0.45
